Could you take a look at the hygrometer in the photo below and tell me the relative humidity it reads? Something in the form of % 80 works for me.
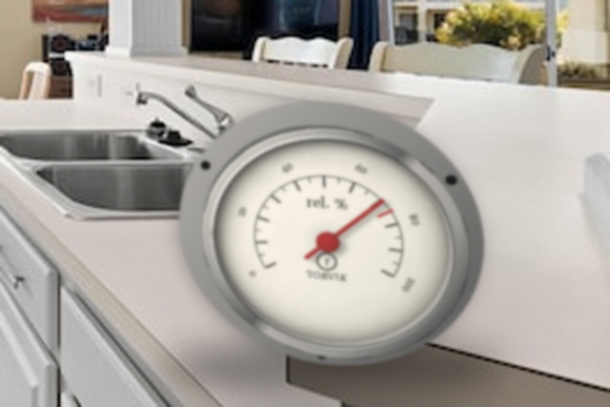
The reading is % 70
